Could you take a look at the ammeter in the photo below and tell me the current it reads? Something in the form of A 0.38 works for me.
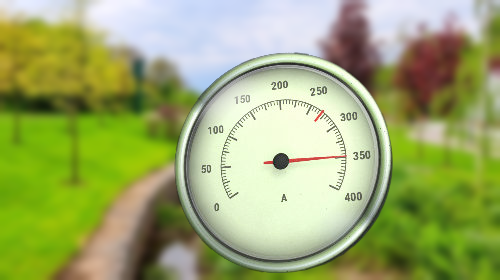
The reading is A 350
